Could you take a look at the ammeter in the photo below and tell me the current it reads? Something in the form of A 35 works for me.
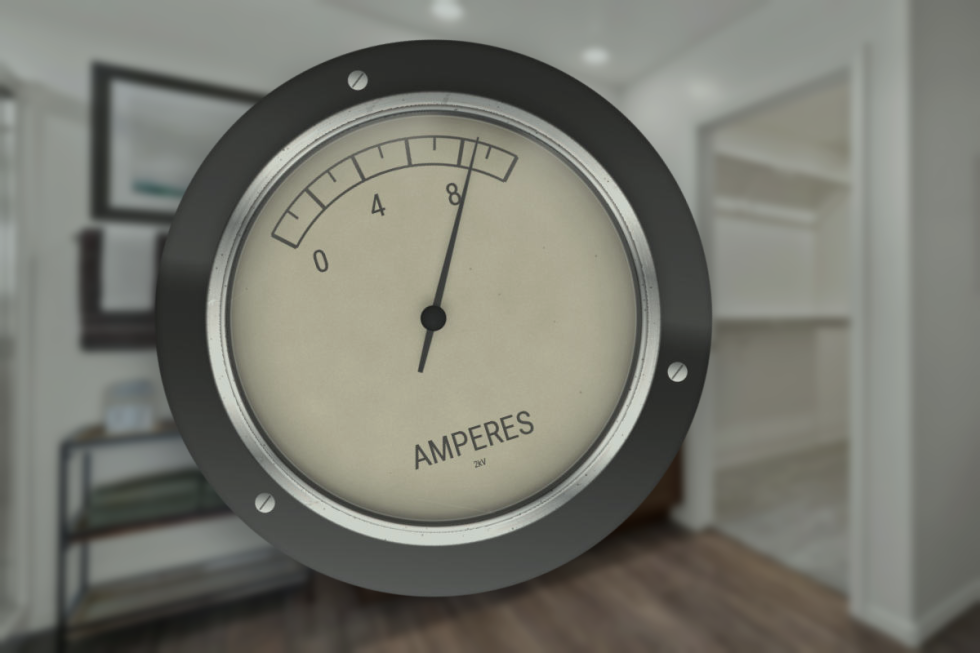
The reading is A 8.5
